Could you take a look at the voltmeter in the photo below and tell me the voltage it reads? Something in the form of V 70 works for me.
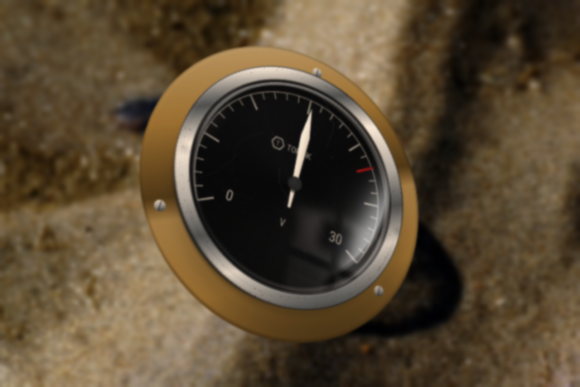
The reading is V 15
